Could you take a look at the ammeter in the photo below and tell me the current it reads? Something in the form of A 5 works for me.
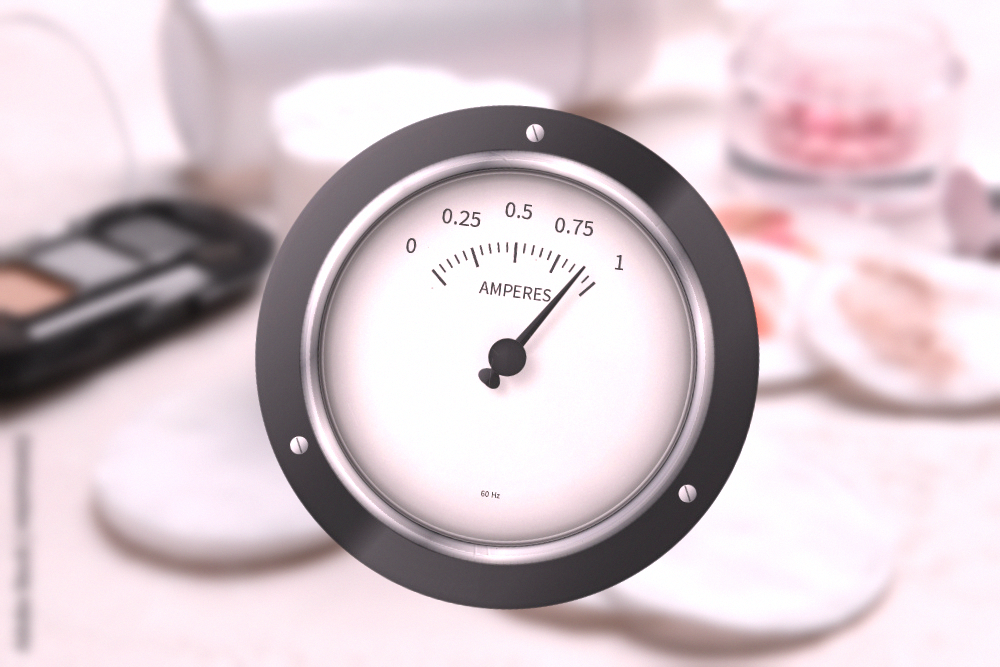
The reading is A 0.9
